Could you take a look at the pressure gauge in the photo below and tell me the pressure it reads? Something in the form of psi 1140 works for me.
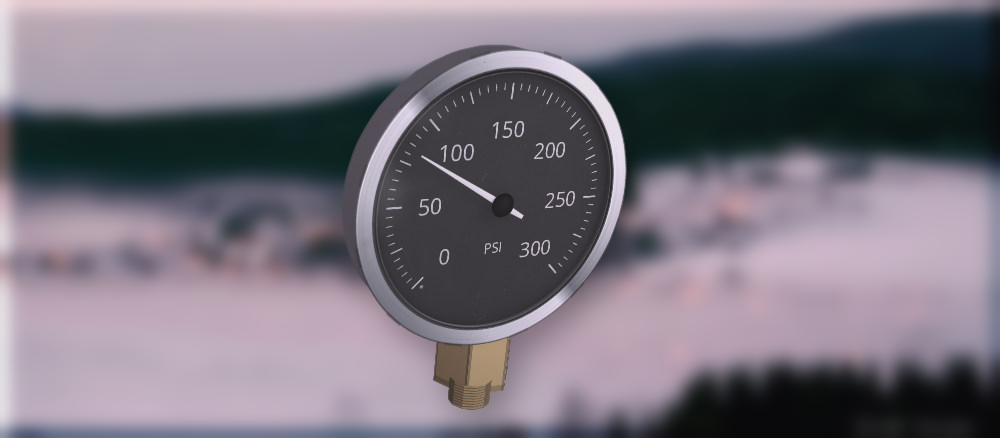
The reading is psi 82.5
